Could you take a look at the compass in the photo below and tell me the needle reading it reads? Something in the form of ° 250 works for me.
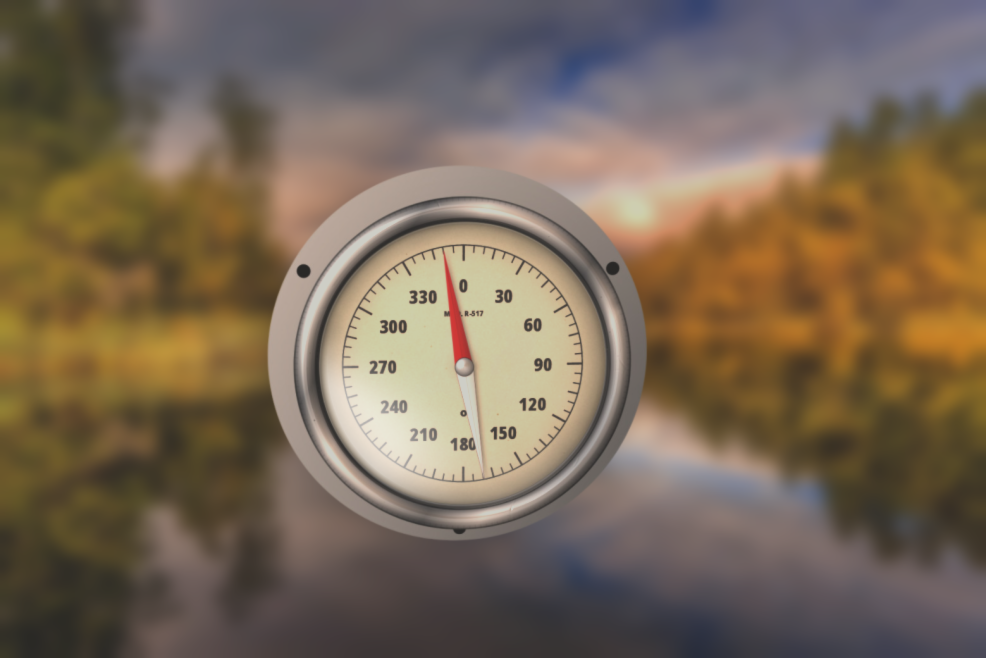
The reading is ° 350
